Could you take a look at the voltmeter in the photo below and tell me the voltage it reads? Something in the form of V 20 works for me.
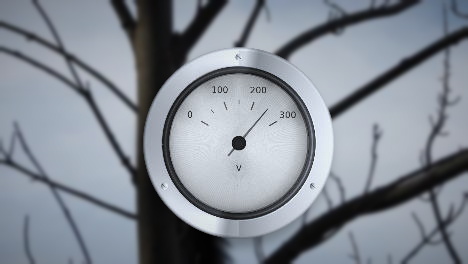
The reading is V 250
